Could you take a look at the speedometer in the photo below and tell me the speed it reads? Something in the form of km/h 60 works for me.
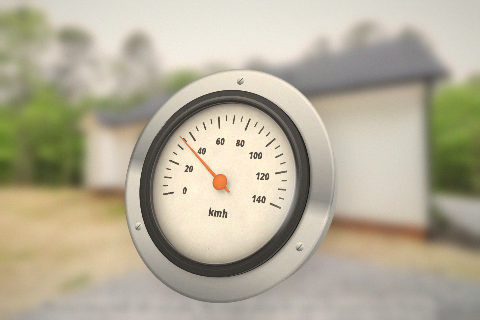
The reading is km/h 35
